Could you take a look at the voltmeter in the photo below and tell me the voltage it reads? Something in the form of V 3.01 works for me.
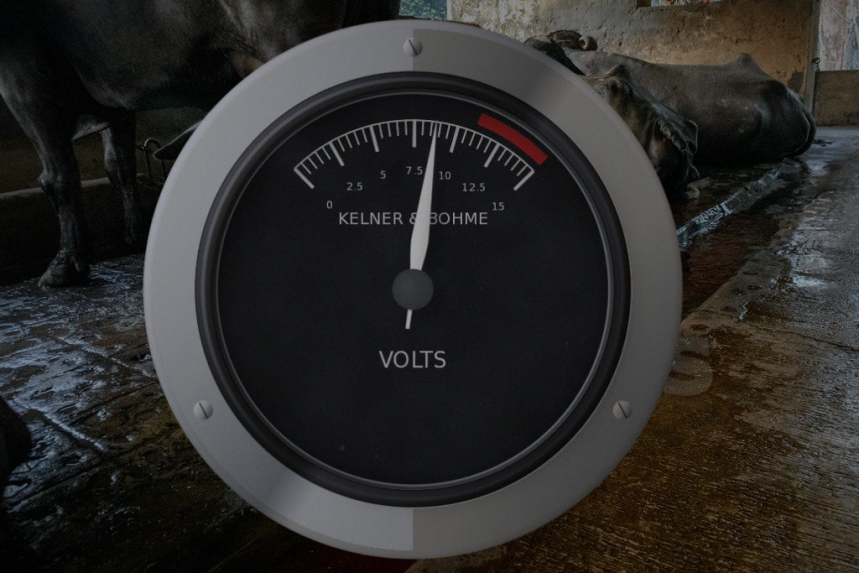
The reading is V 8.75
